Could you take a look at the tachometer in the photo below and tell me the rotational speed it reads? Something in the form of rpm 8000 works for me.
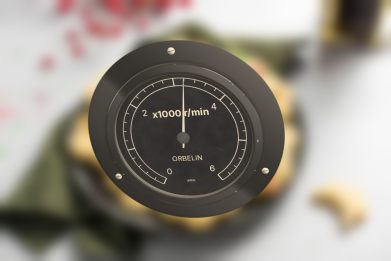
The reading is rpm 3200
